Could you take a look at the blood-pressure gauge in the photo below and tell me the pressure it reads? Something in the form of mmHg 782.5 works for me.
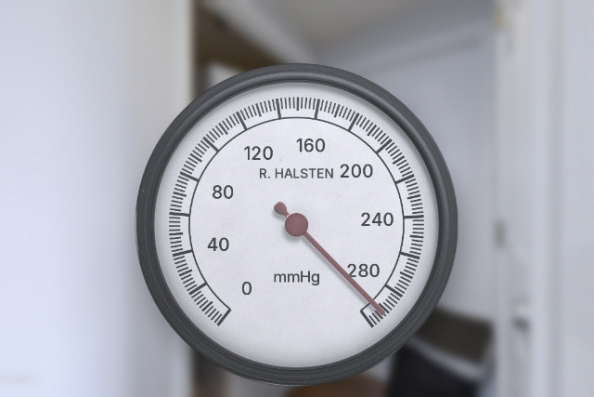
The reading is mmHg 292
